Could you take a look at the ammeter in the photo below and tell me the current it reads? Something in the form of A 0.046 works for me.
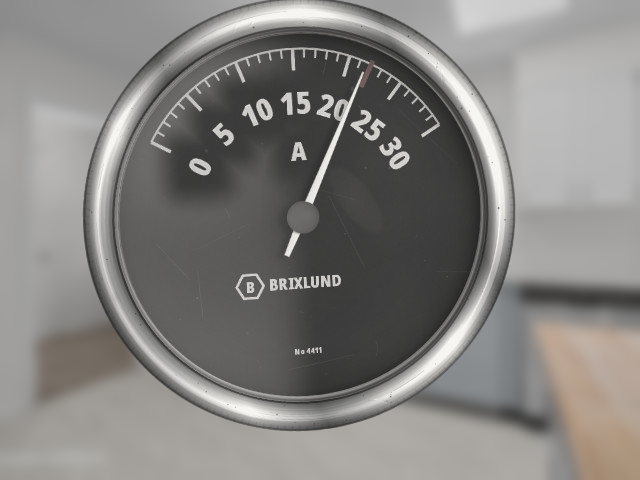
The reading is A 21.5
